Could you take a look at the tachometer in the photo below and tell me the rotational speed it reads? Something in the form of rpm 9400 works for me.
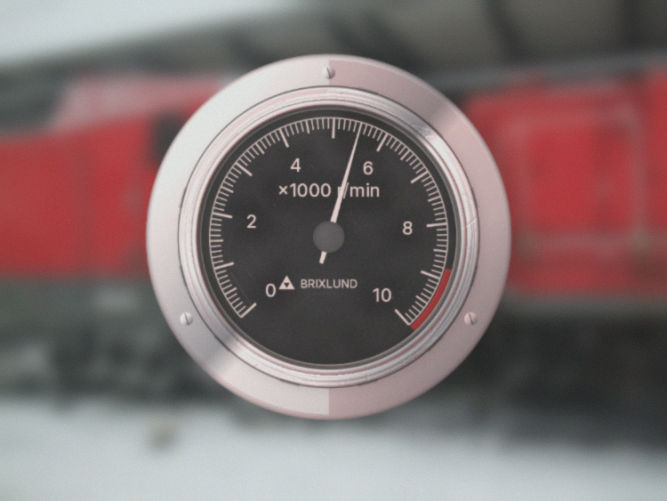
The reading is rpm 5500
